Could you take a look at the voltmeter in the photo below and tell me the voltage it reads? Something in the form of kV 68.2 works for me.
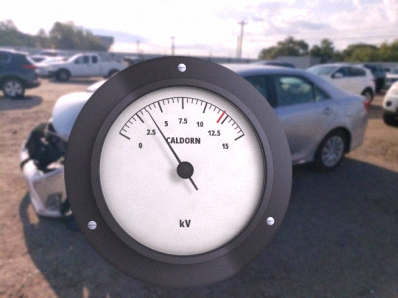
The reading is kV 3.5
